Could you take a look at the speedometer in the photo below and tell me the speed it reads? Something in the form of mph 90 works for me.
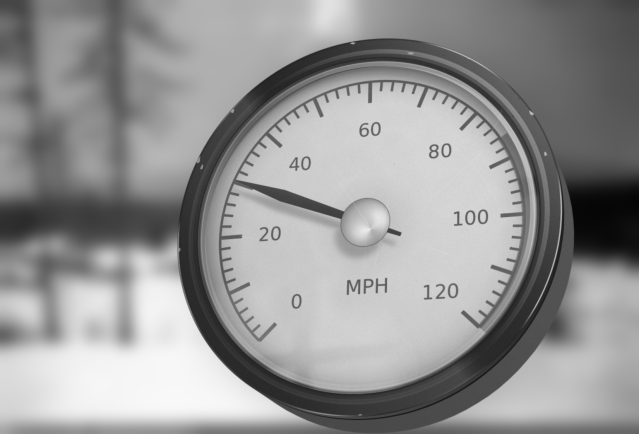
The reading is mph 30
